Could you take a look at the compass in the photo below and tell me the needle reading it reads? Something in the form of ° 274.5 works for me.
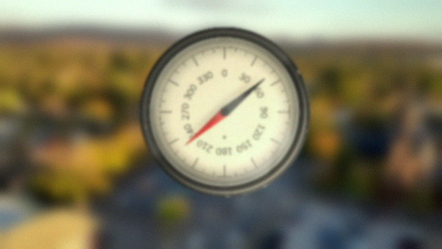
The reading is ° 230
